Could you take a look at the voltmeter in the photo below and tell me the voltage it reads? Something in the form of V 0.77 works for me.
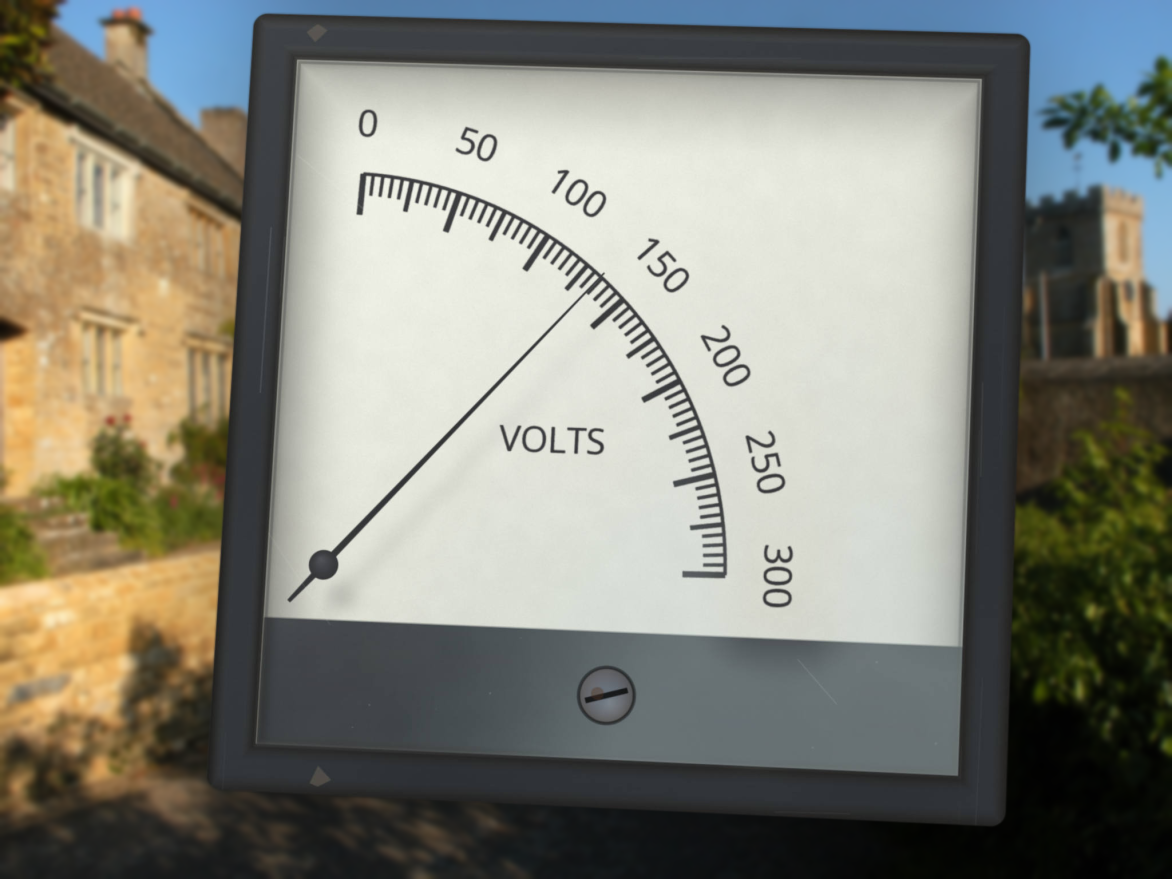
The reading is V 135
